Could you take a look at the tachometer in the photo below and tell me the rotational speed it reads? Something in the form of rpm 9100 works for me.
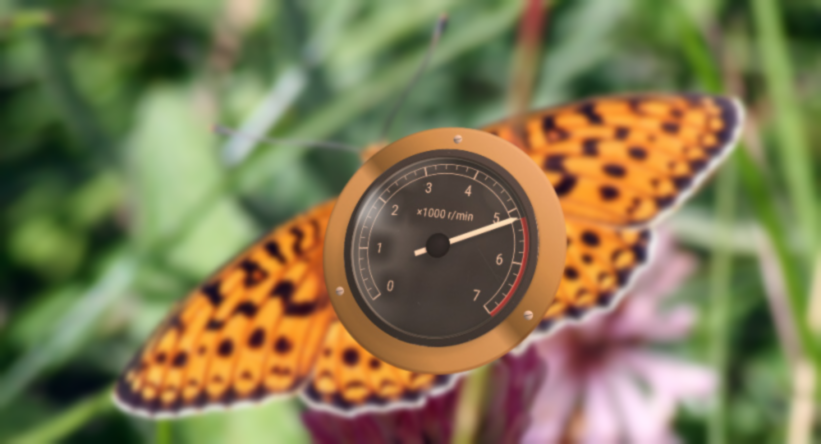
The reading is rpm 5200
